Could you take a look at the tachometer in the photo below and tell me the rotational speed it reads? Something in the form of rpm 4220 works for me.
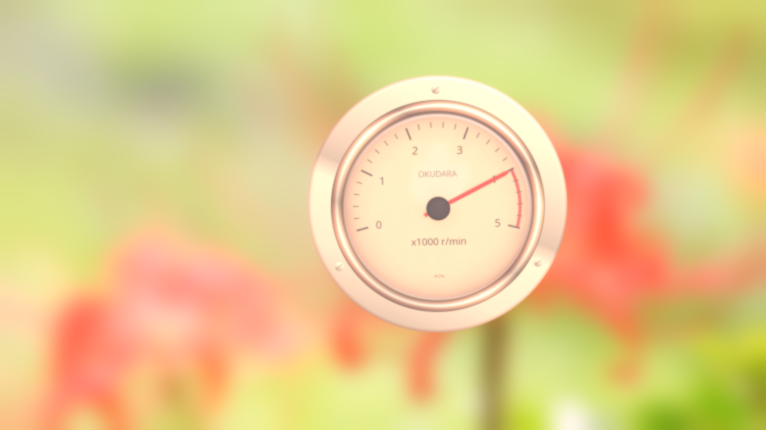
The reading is rpm 4000
